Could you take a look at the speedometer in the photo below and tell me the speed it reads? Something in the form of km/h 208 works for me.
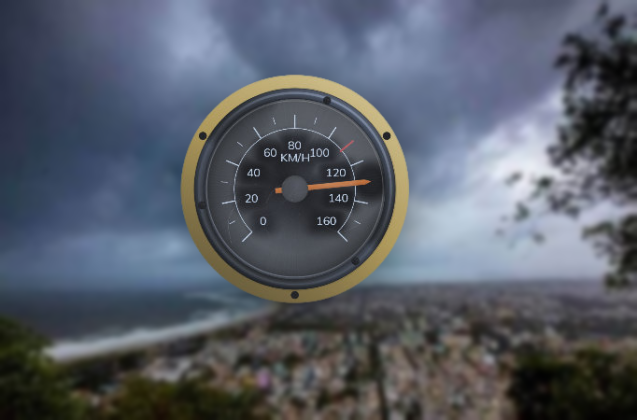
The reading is km/h 130
